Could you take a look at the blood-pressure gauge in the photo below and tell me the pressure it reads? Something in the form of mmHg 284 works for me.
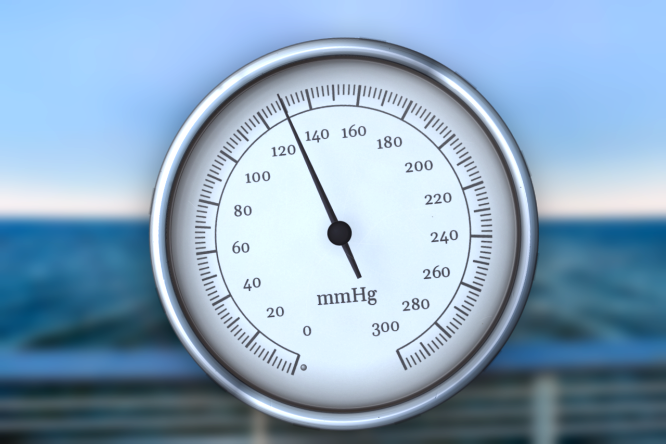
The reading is mmHg 130
